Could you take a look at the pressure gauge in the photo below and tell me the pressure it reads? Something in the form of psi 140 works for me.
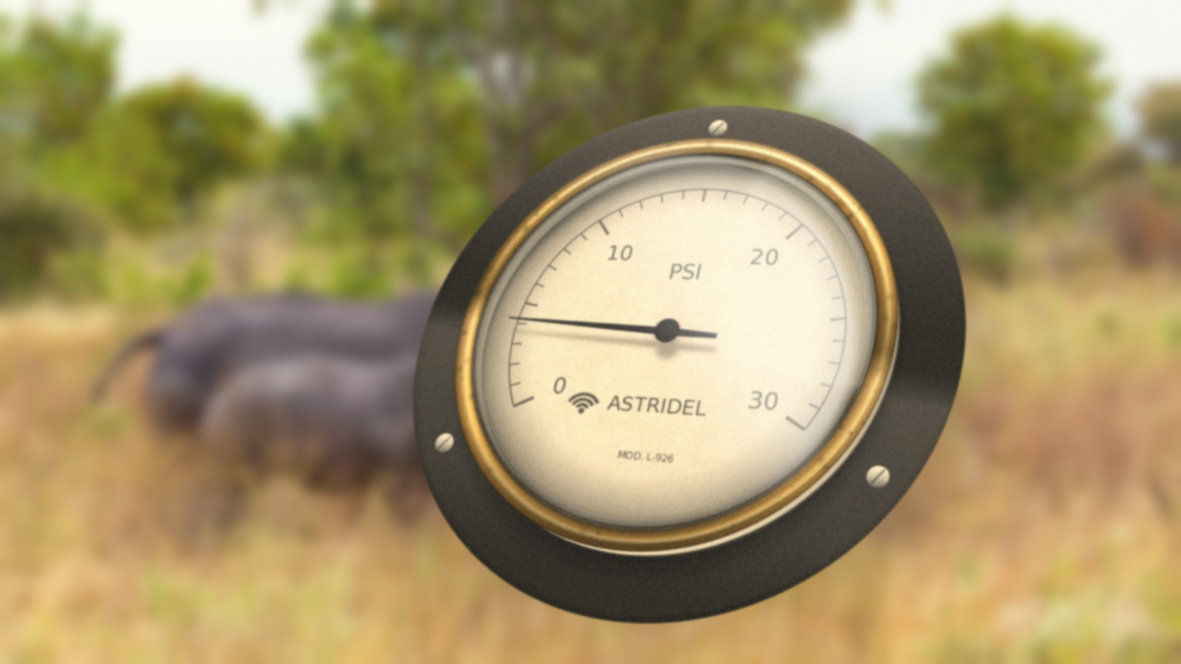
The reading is psi 4
